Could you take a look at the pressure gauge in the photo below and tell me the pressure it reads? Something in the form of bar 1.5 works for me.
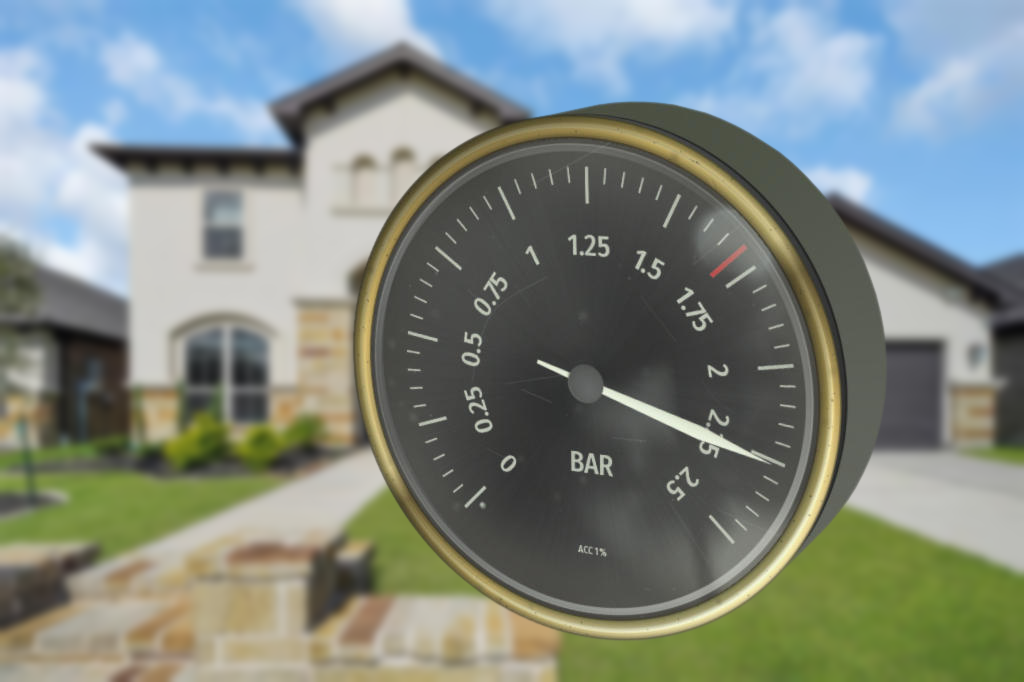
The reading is bar 2.25
